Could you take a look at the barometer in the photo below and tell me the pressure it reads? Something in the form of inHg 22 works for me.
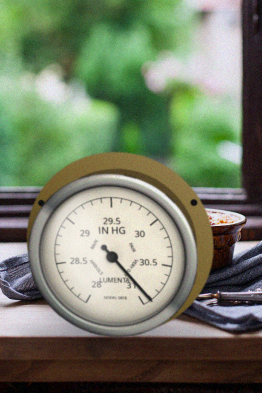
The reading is inHg 30.9
